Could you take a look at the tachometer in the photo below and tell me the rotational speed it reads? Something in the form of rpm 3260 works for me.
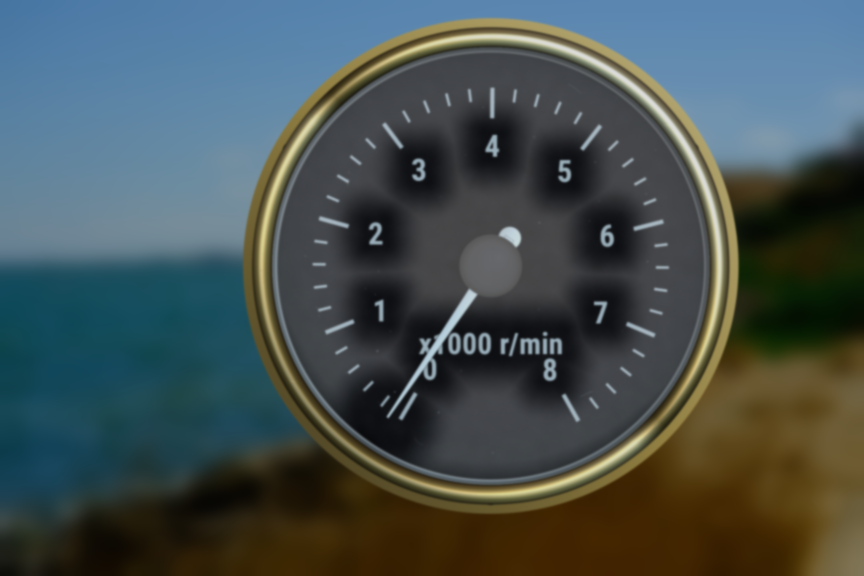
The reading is rpm 100
